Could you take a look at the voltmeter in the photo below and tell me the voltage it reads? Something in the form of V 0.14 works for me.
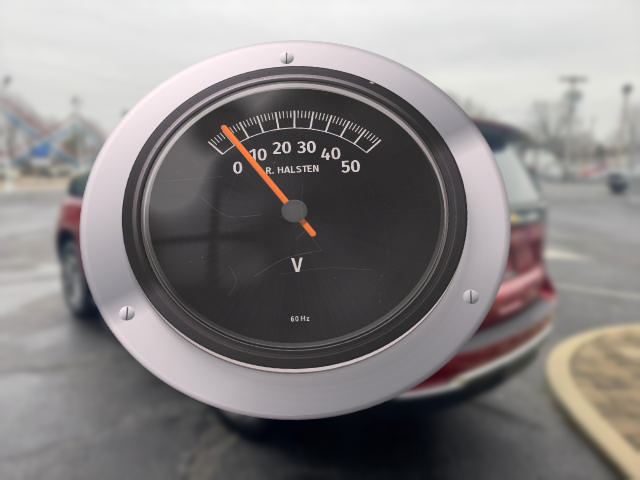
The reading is V 5
